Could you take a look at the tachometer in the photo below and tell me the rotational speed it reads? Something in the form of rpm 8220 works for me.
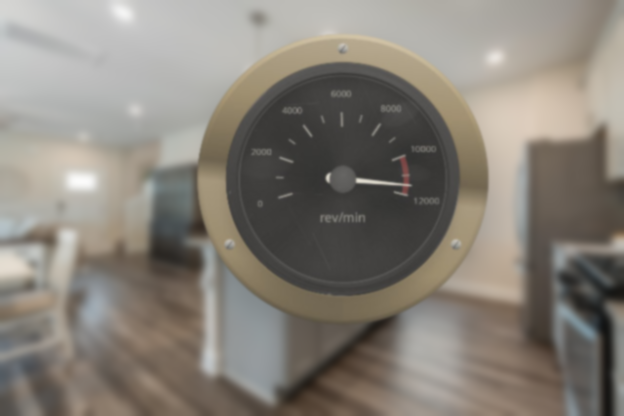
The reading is rpm 11500
